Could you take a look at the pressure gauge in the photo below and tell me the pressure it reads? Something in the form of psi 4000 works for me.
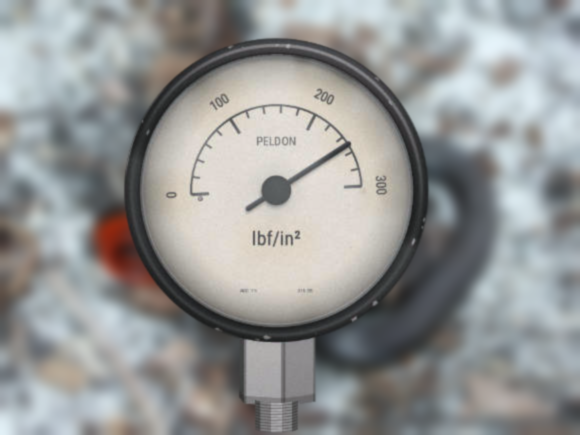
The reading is psi 250
